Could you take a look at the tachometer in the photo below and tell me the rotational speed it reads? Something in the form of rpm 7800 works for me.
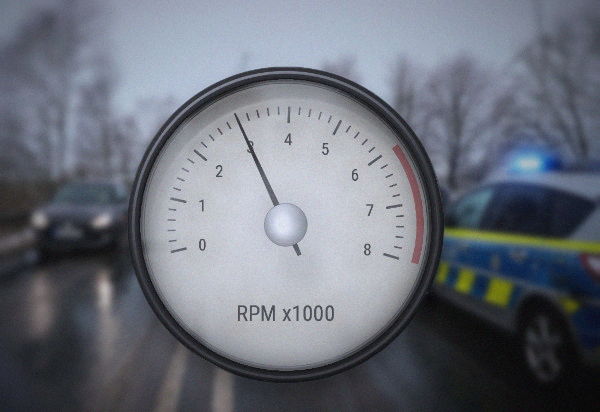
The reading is rpm 3000
